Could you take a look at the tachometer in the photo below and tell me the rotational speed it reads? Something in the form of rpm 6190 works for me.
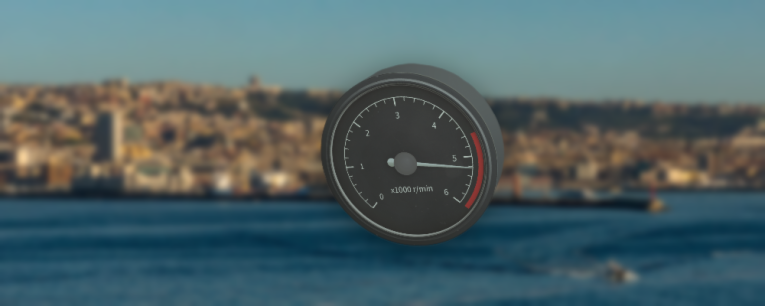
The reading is rpm 5200
